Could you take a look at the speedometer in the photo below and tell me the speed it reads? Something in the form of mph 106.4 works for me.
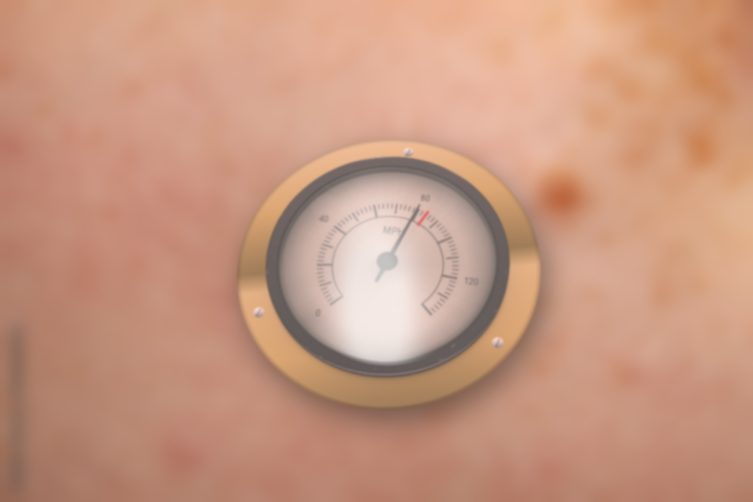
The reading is mph 80
